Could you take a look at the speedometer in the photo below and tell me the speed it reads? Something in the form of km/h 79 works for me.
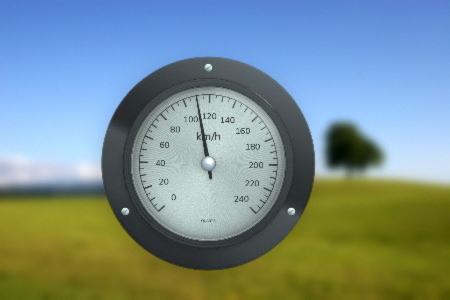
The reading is km/h 110
